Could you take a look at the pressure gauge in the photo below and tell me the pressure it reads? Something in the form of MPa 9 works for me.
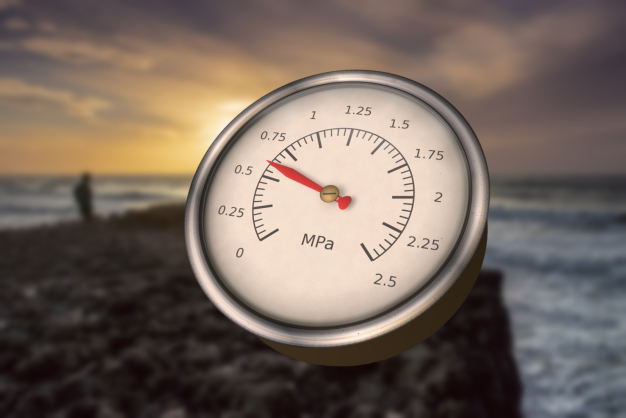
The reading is MPa 0.6
